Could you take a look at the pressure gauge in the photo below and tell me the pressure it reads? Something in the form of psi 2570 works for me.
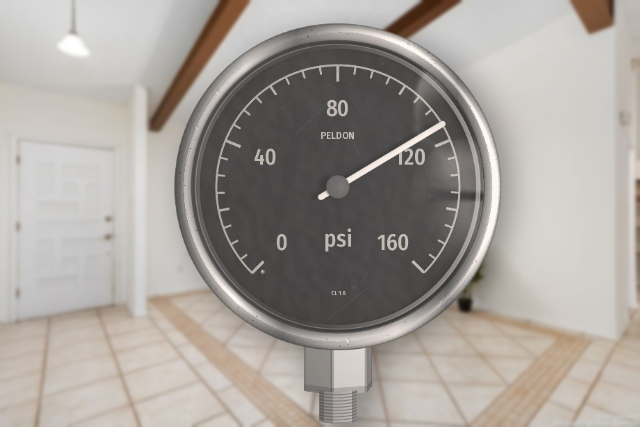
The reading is psi 115
